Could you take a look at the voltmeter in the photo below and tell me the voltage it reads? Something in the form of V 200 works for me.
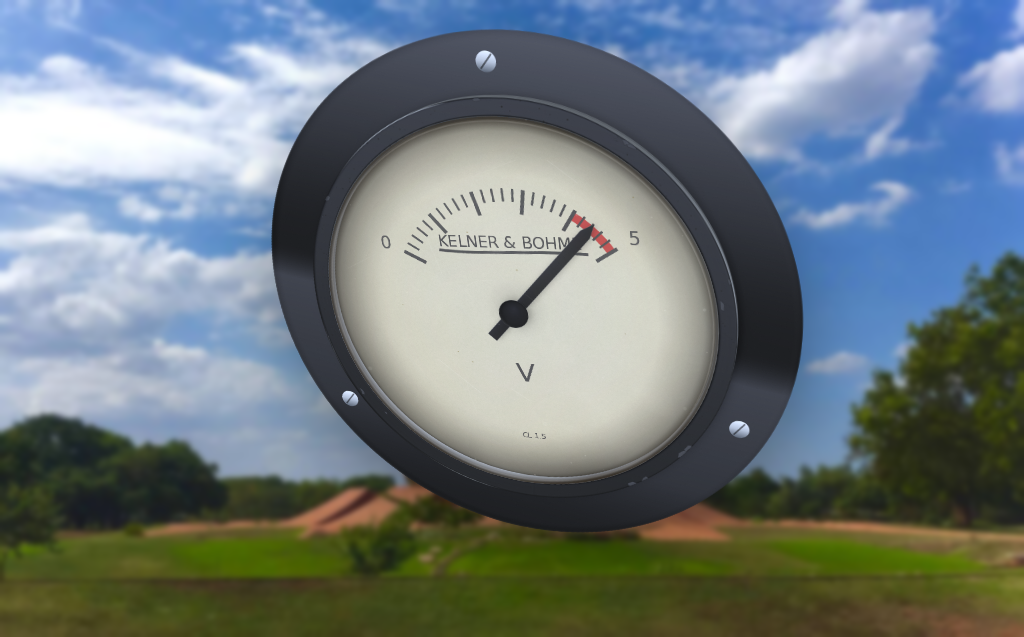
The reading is V 4.4
